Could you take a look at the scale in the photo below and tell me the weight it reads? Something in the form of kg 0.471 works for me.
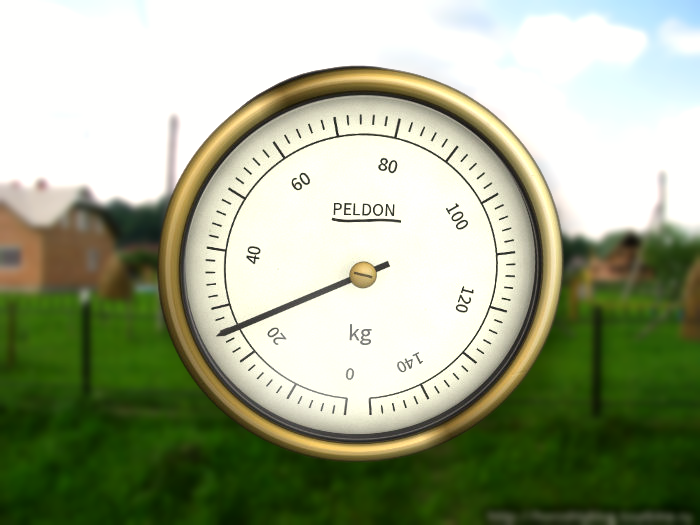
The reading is kg 26
